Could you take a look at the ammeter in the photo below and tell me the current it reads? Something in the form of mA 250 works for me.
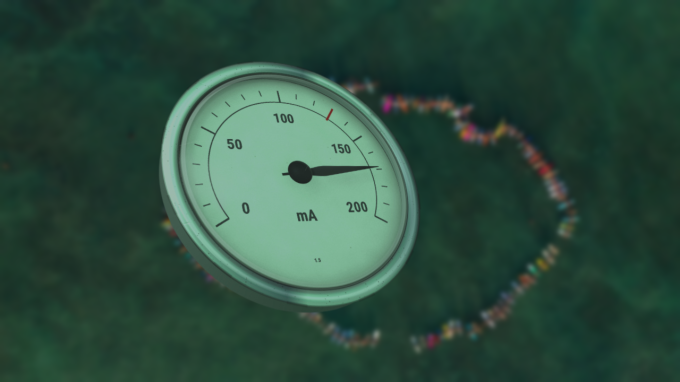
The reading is mA 170
